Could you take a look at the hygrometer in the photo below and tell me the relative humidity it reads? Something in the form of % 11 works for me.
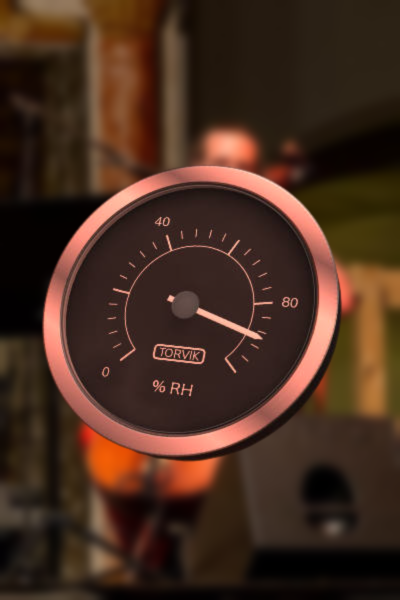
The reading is % 90
